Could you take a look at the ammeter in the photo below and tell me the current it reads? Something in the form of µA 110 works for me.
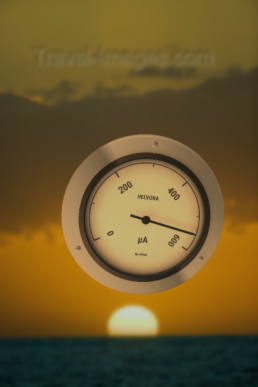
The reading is µA 550
